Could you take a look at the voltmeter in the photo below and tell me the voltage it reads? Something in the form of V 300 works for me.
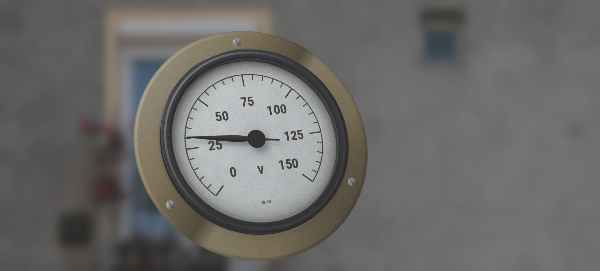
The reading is V 30
